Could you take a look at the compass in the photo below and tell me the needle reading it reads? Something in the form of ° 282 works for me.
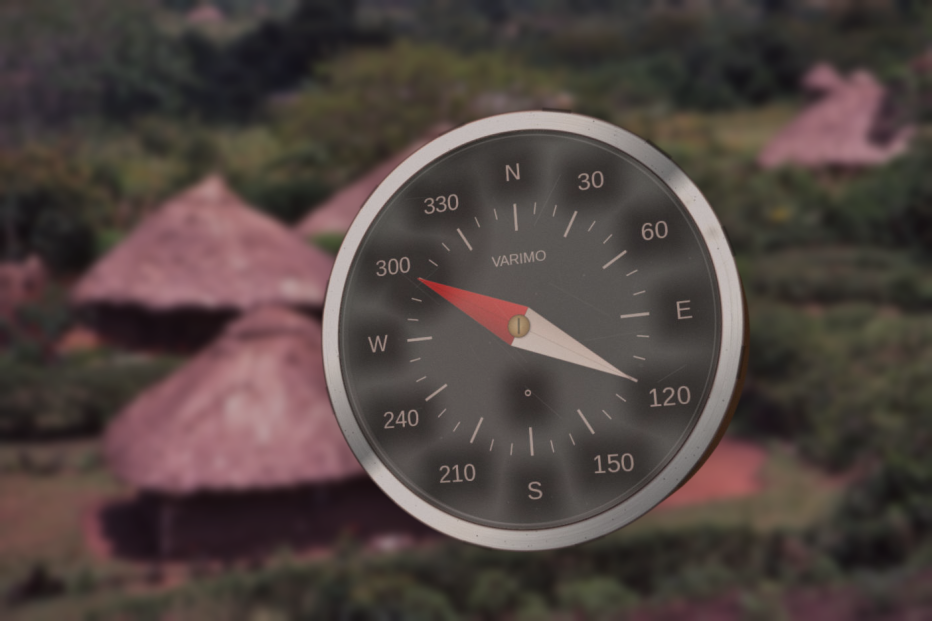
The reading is ° 300
